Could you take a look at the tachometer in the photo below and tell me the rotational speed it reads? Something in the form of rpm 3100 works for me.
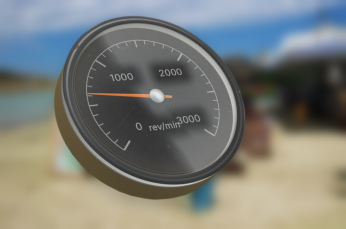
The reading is rpm 600
